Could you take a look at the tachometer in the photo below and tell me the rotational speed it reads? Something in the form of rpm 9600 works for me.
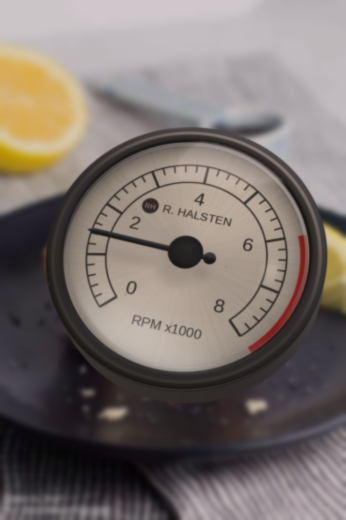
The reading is rpm 1400
